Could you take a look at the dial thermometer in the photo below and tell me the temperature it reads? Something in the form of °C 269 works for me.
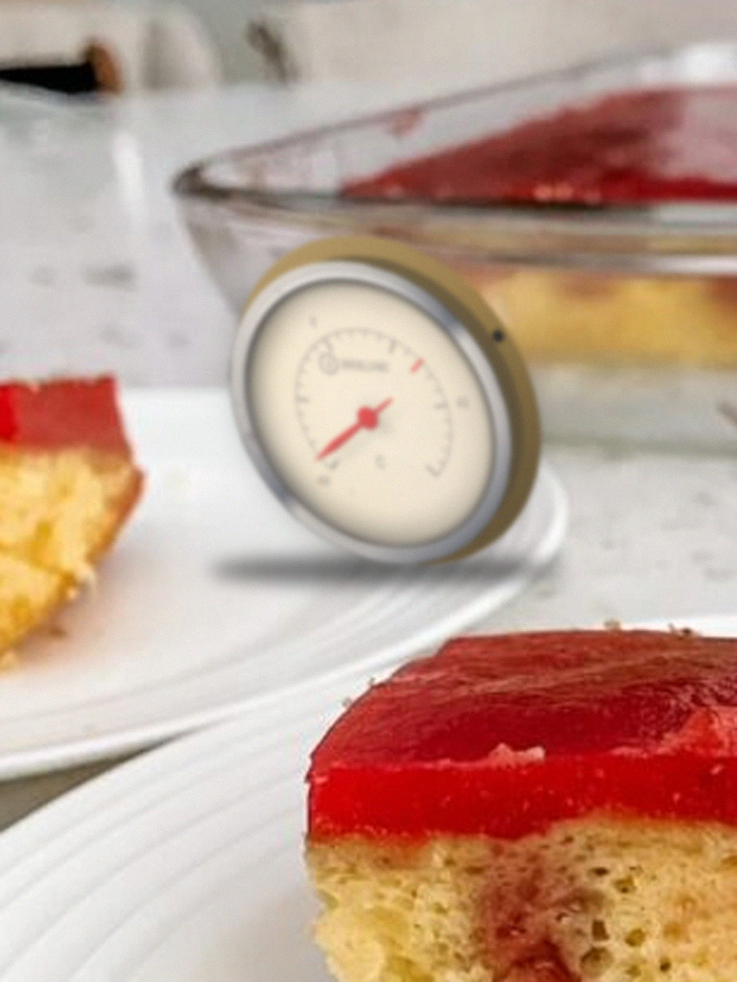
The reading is °C -36
